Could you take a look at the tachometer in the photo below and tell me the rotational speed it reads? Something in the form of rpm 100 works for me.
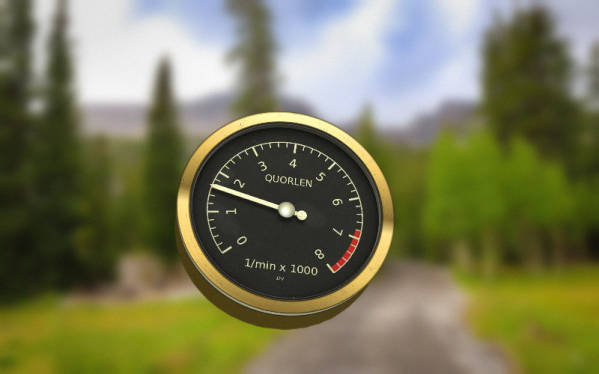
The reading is rpm 1600
